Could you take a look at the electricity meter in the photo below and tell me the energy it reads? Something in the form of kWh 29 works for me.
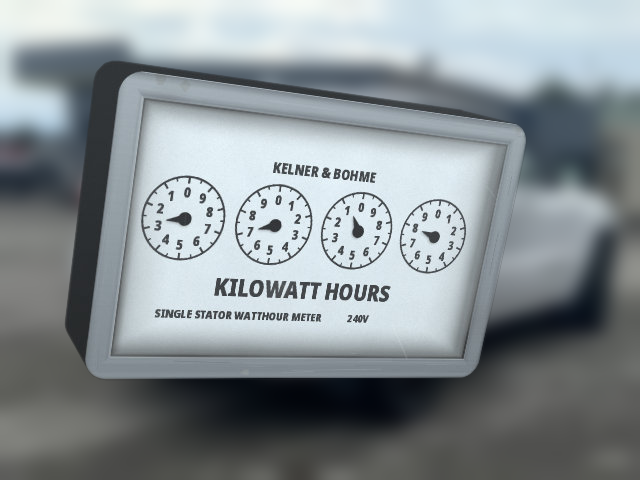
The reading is kWh 2708
